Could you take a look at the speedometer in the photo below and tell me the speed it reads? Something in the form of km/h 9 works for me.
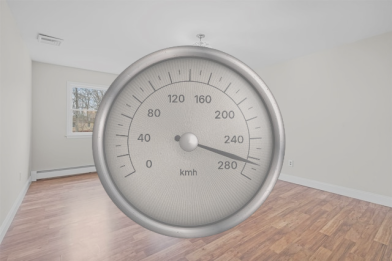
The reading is km/h 265
